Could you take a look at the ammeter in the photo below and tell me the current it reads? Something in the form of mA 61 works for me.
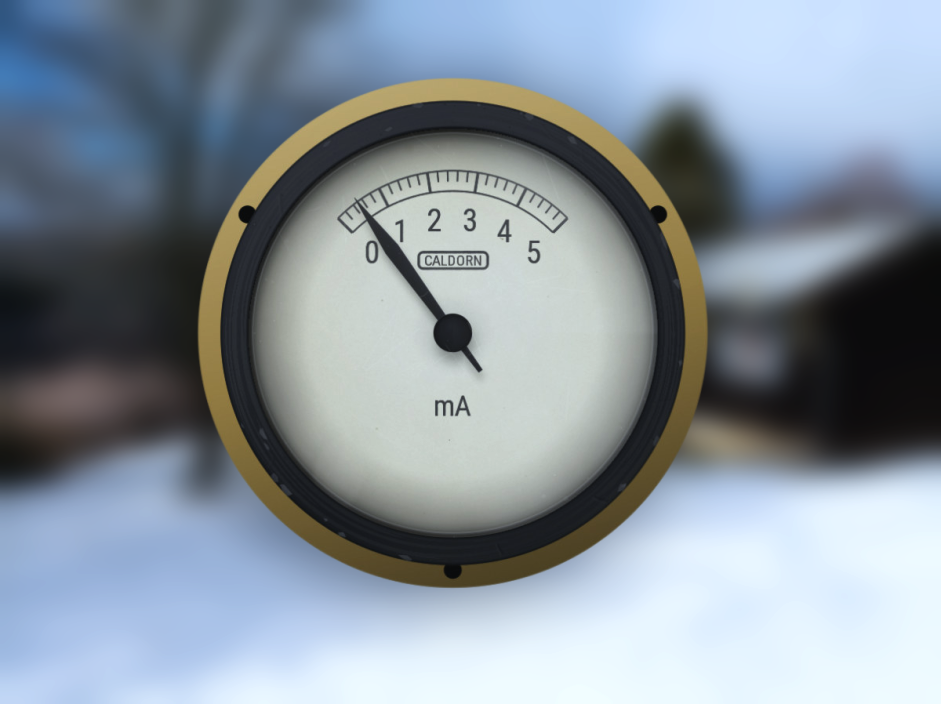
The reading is mA 0.5
